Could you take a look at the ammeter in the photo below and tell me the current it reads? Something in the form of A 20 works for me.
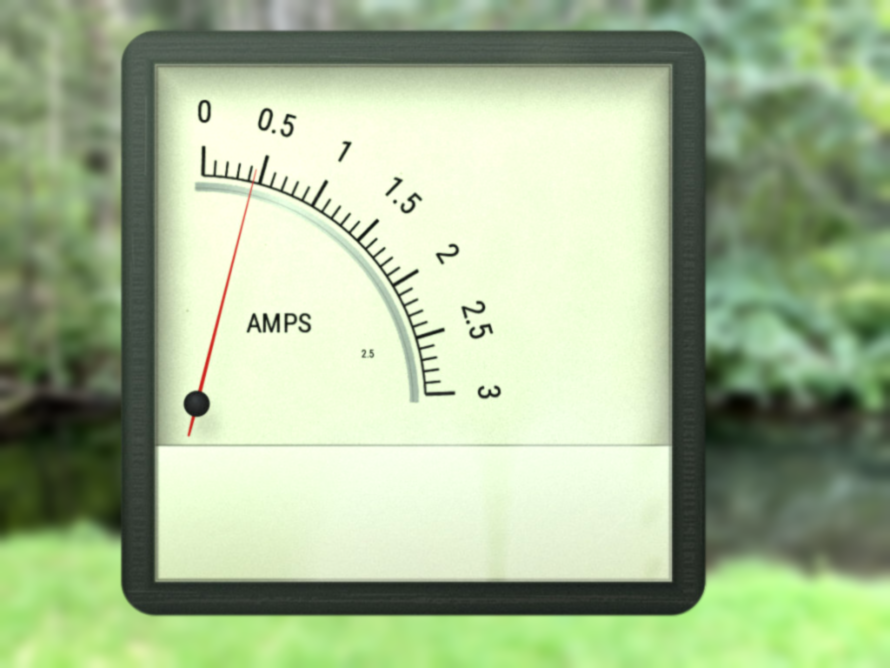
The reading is A 0.45
